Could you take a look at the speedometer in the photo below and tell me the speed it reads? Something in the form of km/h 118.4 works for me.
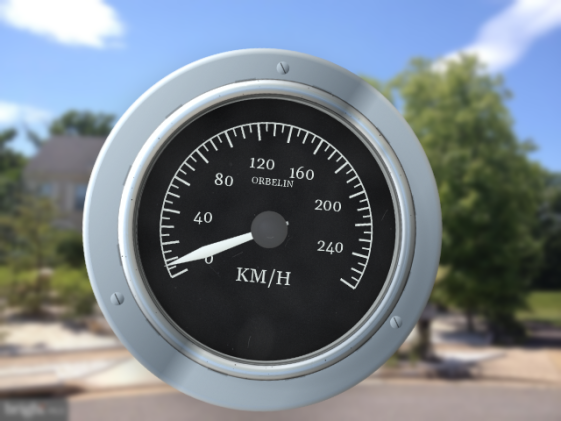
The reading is km/h 7.5
